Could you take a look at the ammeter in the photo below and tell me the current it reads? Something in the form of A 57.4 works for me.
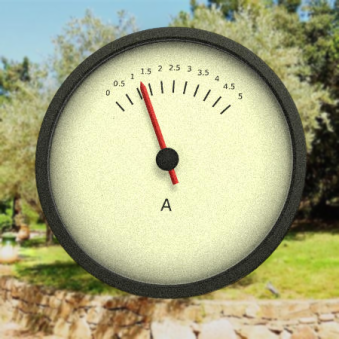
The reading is A 1.25
